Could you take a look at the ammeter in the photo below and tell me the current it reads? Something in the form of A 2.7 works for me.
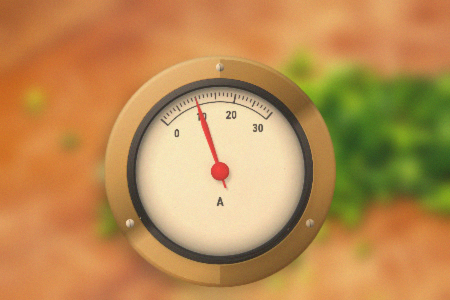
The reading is A 10
